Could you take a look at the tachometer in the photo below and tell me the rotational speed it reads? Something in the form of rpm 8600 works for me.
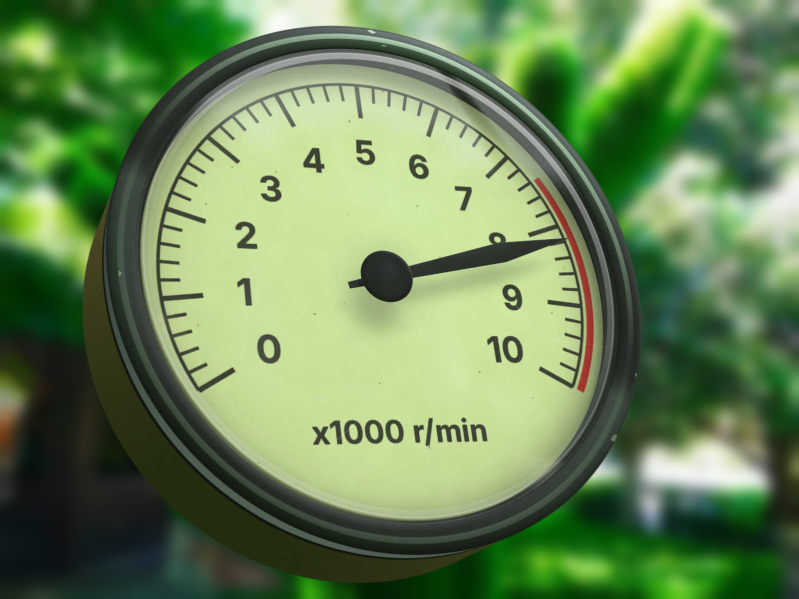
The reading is rpm 8200
